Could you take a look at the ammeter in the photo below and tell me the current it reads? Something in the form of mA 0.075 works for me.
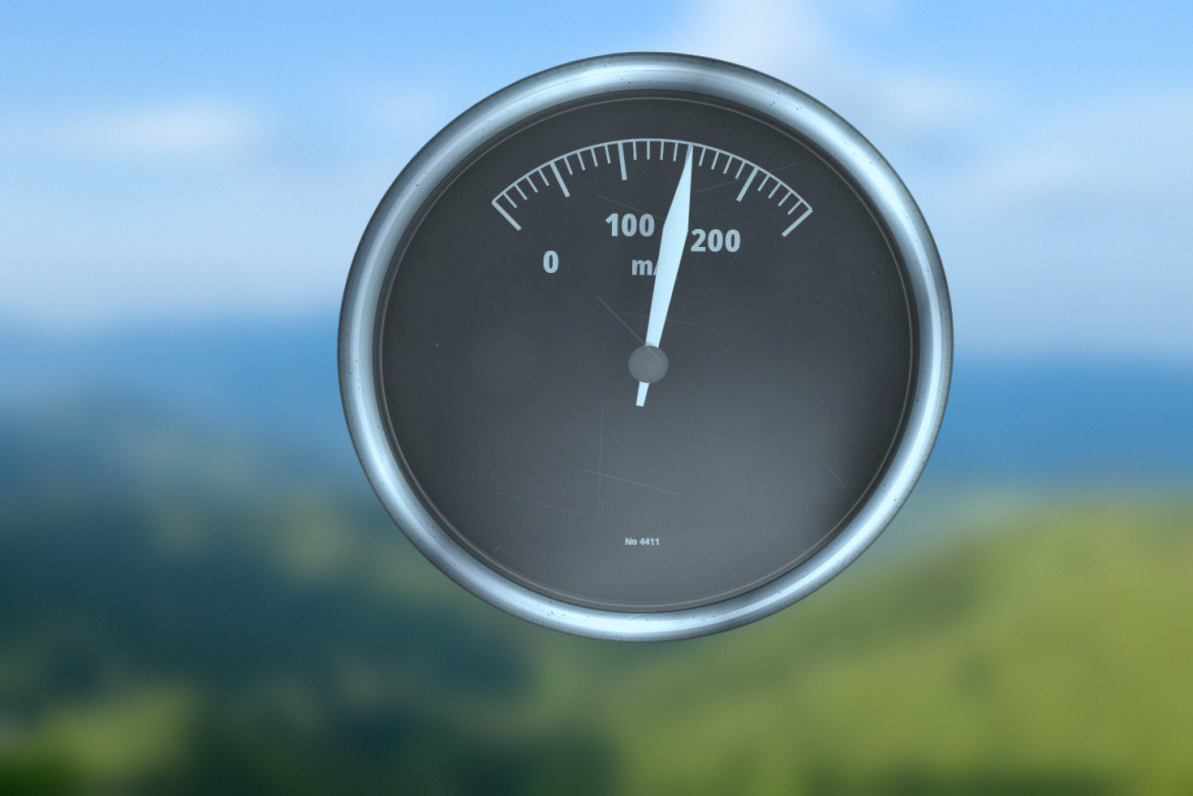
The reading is mA 150
